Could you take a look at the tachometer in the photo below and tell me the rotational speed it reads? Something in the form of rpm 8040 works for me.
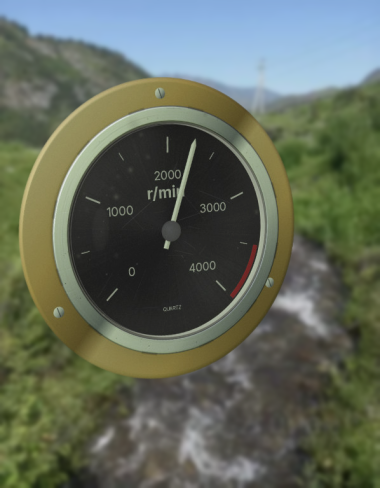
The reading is rpm 2250
